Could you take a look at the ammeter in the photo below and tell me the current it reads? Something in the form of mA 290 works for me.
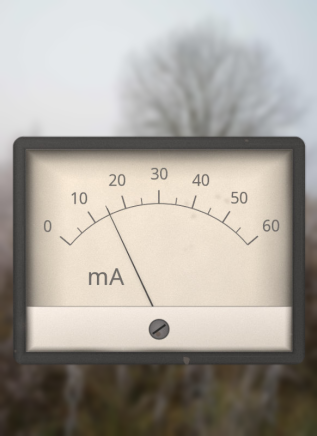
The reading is mA 15
